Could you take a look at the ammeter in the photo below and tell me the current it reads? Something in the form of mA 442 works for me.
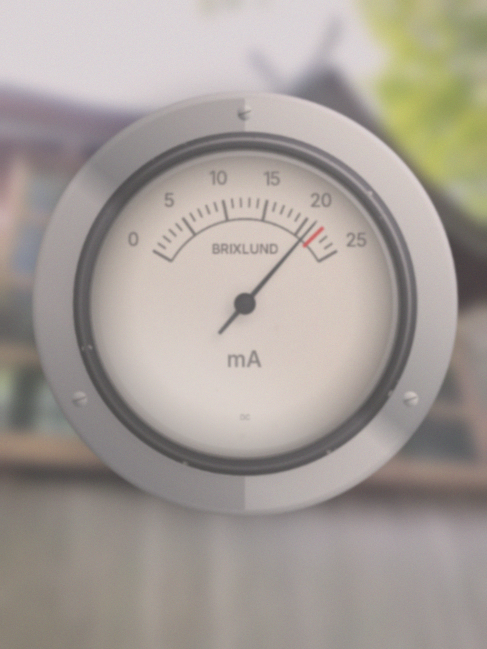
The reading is mA 21
